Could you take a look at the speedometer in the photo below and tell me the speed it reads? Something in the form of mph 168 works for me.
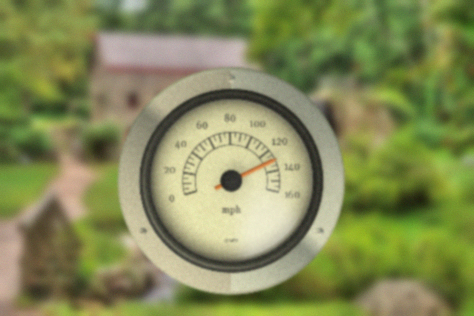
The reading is mph 130
